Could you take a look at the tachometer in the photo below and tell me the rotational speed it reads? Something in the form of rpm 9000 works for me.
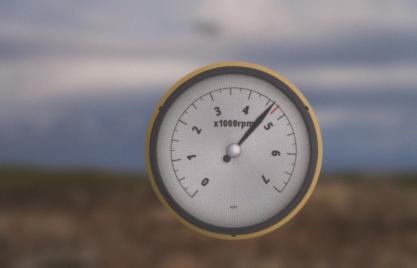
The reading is rpm 4625
